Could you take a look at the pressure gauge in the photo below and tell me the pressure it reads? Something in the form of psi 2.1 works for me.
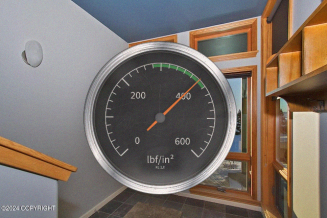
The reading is psi 400
